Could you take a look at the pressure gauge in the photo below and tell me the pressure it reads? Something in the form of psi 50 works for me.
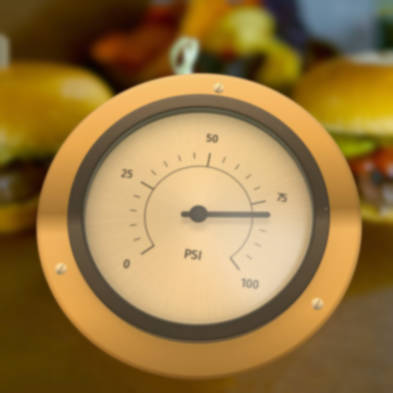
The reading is psi 80
